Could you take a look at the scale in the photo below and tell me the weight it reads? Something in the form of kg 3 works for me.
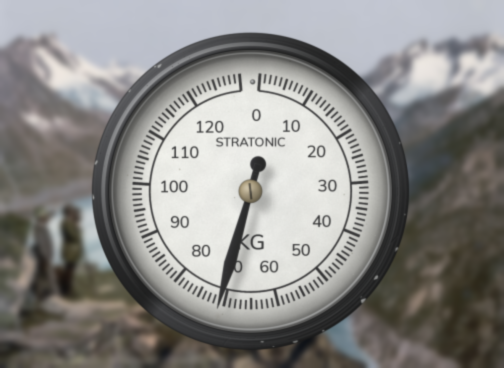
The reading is kg 71
